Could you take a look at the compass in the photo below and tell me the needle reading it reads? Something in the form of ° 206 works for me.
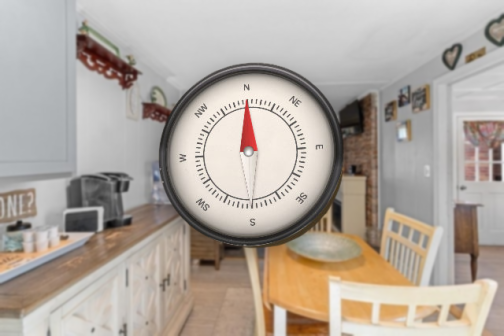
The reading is ° 0
